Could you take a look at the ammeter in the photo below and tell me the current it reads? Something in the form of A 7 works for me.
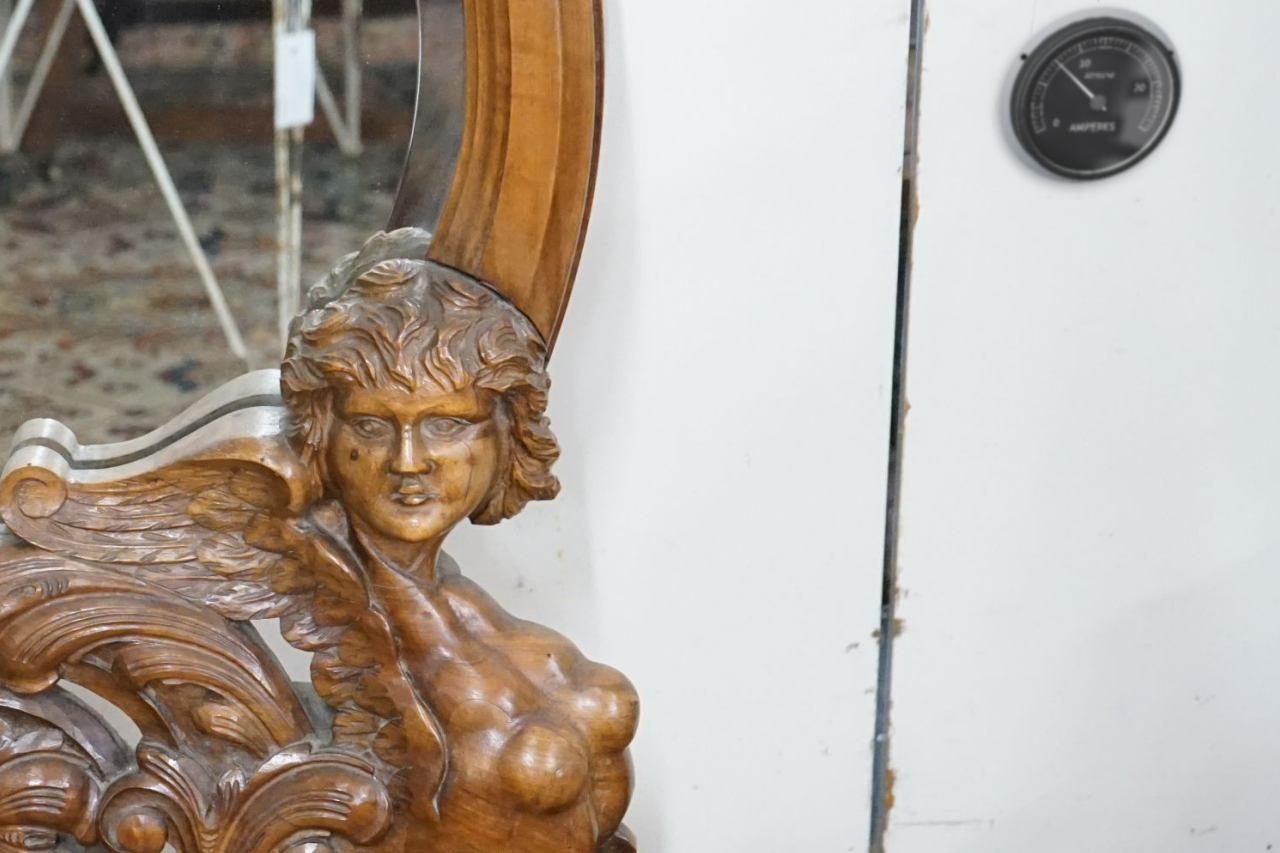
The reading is A 7.5
